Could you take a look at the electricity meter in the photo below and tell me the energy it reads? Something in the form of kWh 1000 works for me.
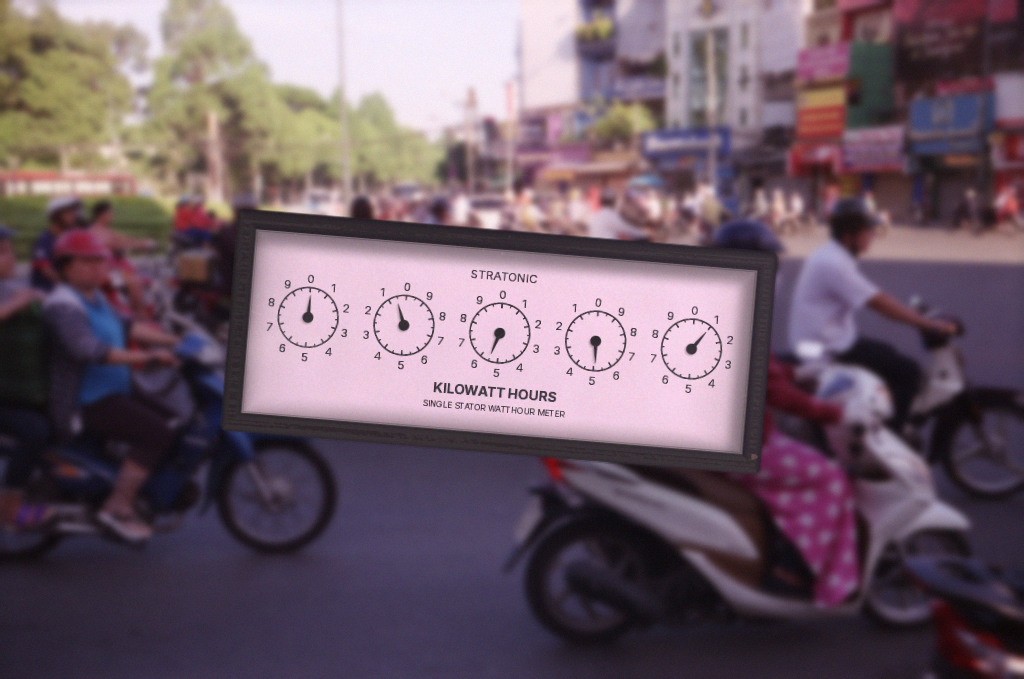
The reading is kWh 551
